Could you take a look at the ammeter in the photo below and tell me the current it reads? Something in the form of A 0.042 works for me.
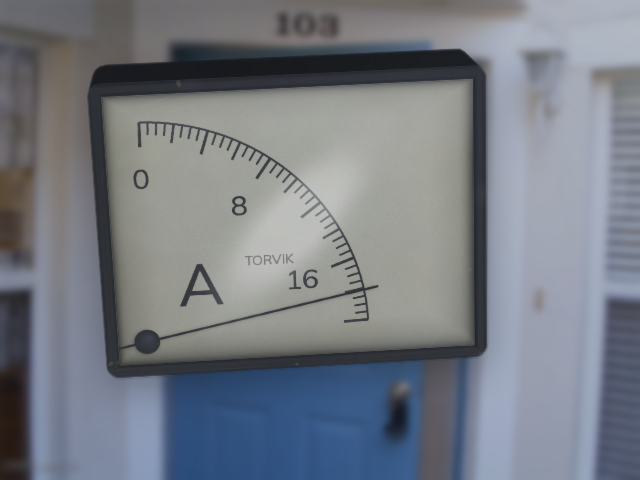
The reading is A 18
